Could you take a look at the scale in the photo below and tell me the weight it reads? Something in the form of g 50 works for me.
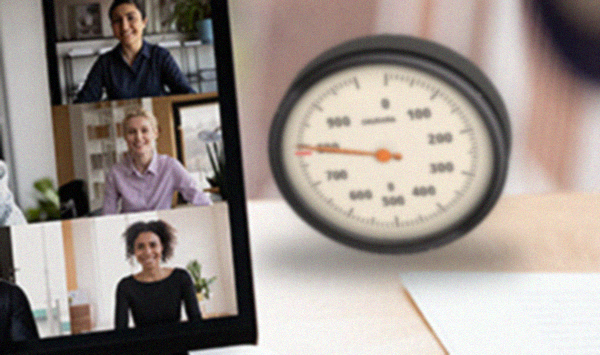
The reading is g 800
